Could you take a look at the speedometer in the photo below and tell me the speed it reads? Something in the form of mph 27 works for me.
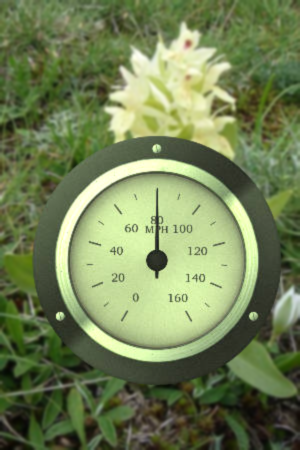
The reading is mph 80
